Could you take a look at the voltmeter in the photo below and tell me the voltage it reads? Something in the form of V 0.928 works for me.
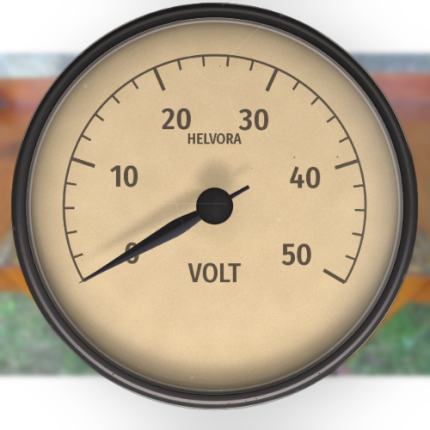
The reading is V 0
